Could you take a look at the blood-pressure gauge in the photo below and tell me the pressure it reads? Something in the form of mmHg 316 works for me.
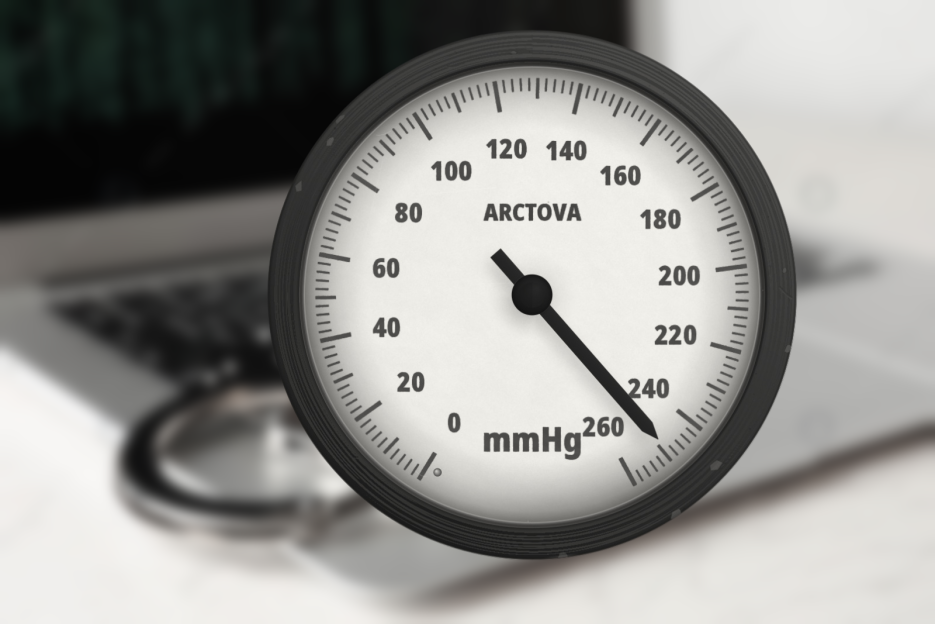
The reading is mmHg 249
